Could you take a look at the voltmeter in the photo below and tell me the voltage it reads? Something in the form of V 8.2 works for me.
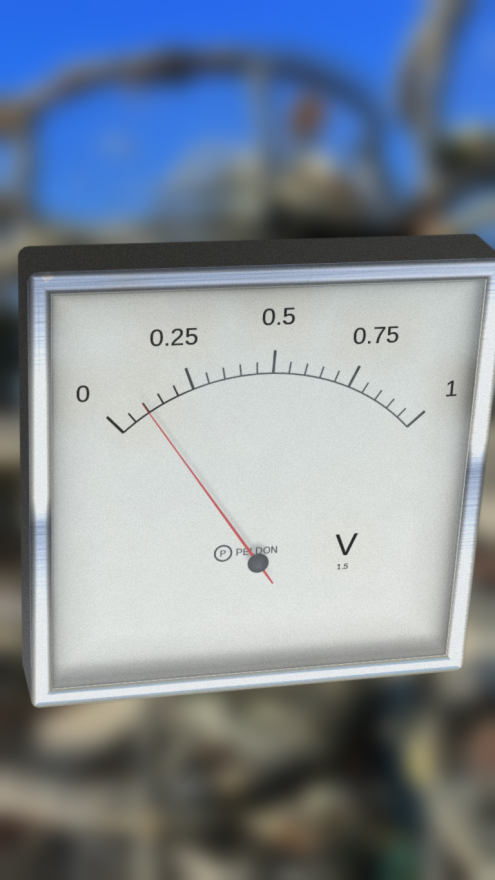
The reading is V 0.1
